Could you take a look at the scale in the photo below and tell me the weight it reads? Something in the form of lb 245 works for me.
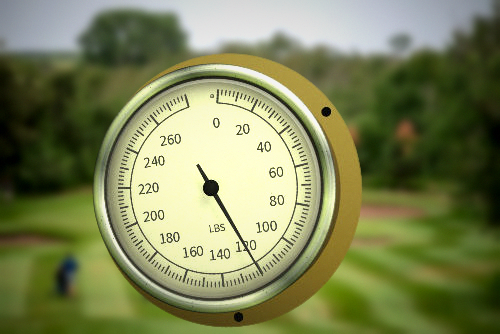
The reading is lb 120
